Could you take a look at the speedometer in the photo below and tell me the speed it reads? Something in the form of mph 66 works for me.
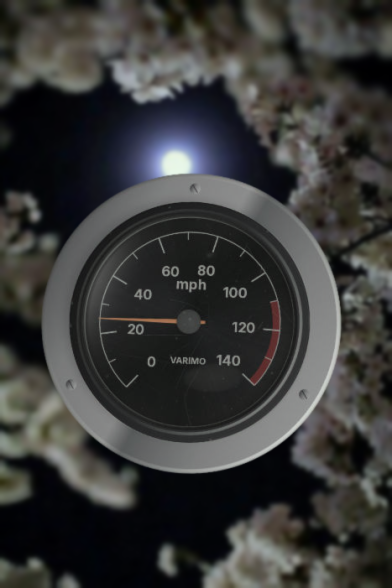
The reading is mph 25
